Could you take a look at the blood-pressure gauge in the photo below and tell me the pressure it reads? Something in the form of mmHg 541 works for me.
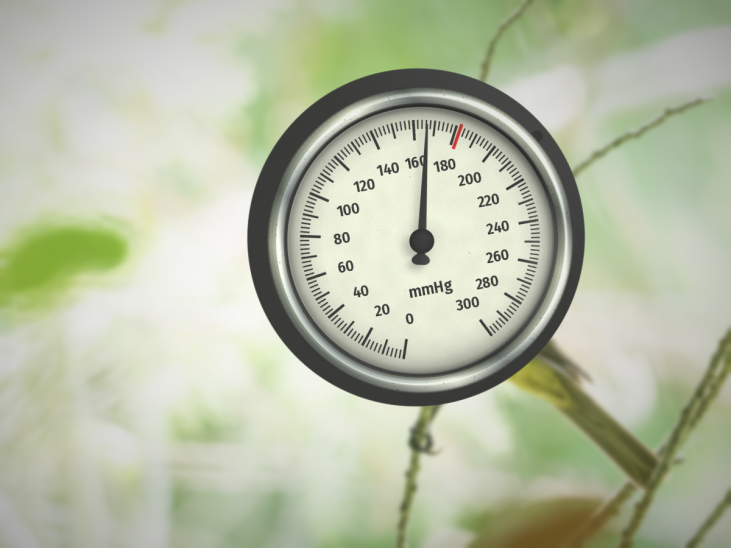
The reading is mmHg 166
